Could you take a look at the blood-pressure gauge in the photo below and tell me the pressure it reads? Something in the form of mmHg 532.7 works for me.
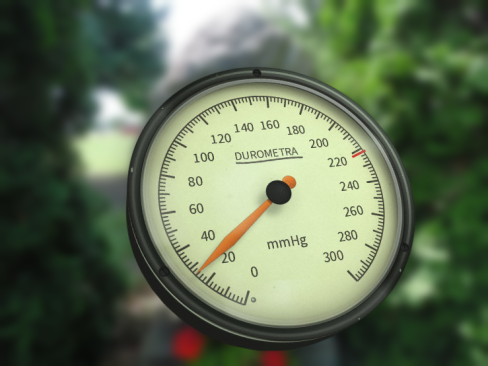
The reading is mmHg 26
